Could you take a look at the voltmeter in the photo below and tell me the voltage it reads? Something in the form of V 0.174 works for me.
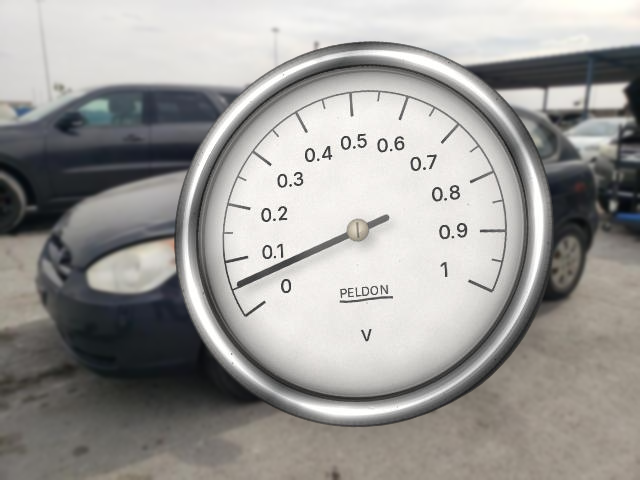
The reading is V 0.05
